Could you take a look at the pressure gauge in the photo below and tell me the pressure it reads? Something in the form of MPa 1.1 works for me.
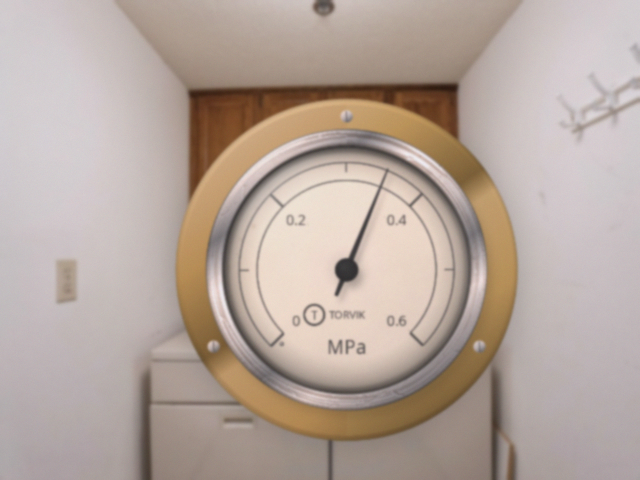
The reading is MPa 0.35
